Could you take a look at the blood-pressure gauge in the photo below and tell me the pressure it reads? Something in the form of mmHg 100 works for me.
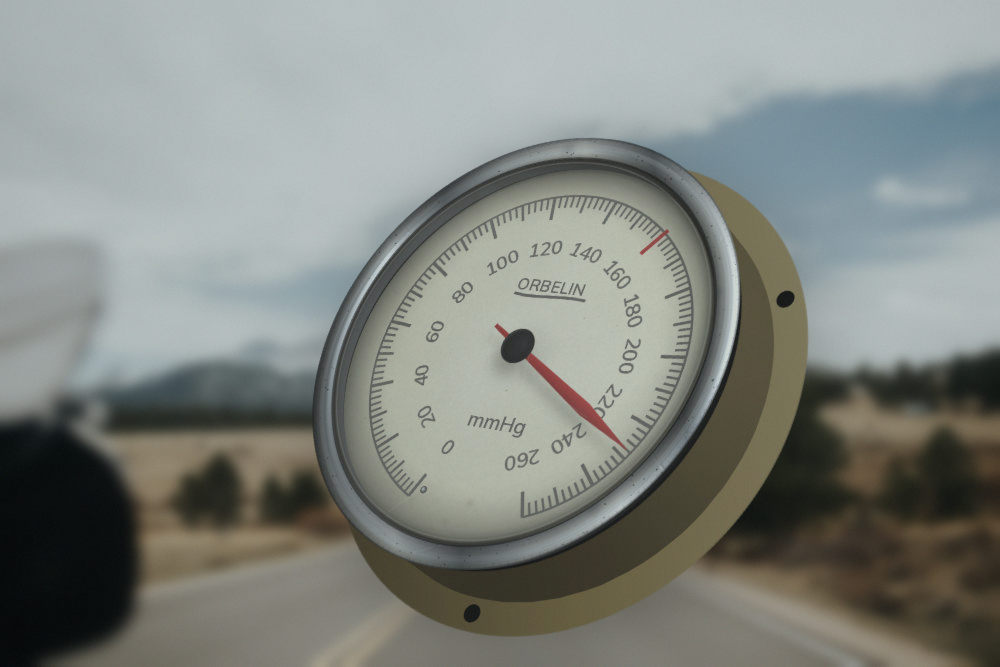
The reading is mmHg 228
